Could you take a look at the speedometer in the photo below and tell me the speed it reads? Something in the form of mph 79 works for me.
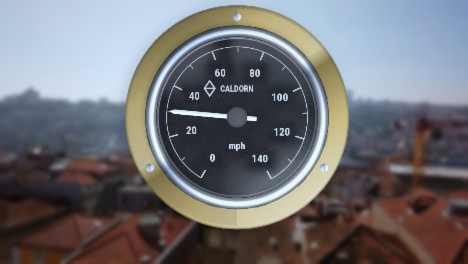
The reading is mph 30
